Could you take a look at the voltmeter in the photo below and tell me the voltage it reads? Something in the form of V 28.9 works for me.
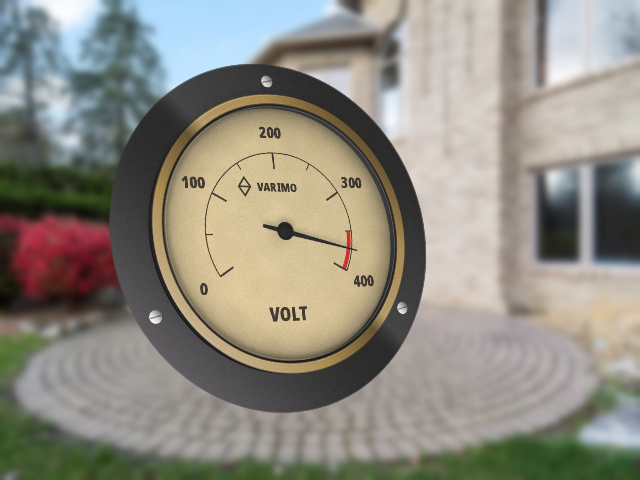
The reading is V 375
